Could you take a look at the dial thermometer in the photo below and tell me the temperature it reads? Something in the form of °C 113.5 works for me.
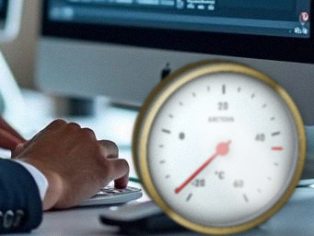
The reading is °C -16
